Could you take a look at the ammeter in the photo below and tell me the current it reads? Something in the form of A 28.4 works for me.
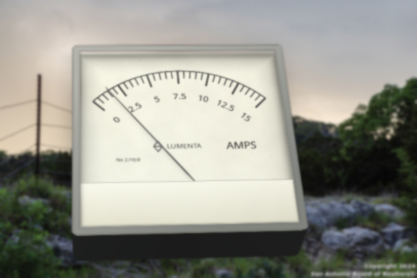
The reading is A 1.5
